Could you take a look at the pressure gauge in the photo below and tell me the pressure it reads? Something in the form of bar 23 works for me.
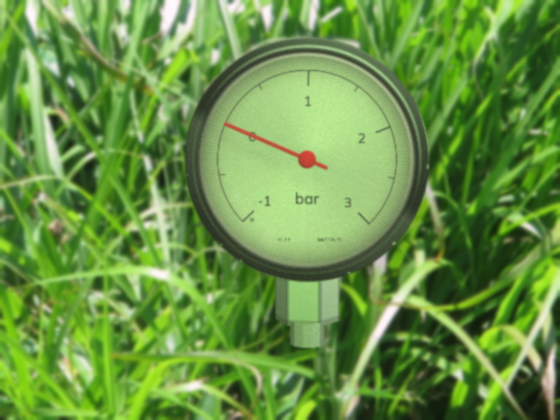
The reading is bar 0
